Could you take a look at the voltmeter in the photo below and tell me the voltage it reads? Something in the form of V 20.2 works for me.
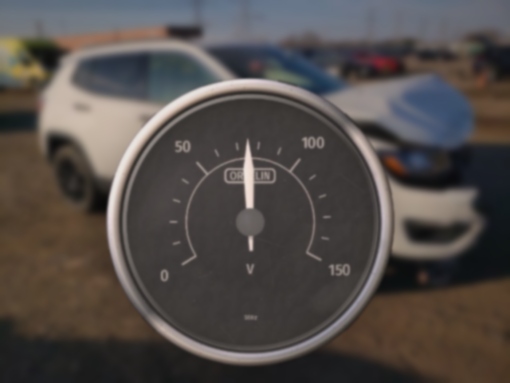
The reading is V 75
